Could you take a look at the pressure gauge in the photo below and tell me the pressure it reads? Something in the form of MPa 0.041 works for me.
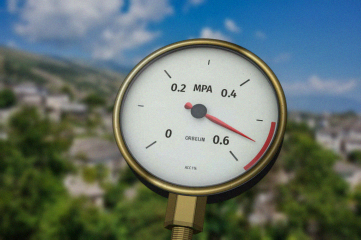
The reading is MPa 0.55
